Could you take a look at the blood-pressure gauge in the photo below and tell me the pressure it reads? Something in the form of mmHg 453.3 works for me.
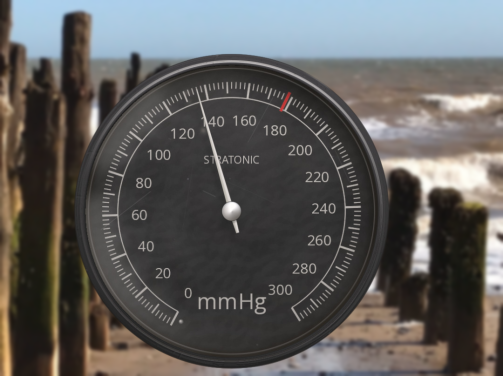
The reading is mmHg 136
